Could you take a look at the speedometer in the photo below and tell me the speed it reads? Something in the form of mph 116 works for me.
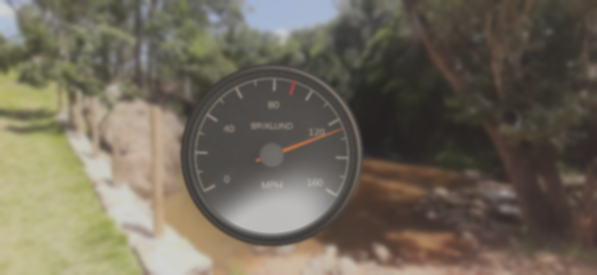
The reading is mph 125
